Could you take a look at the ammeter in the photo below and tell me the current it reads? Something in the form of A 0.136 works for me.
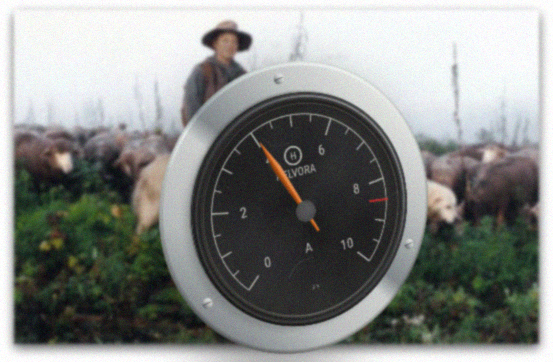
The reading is A 4
